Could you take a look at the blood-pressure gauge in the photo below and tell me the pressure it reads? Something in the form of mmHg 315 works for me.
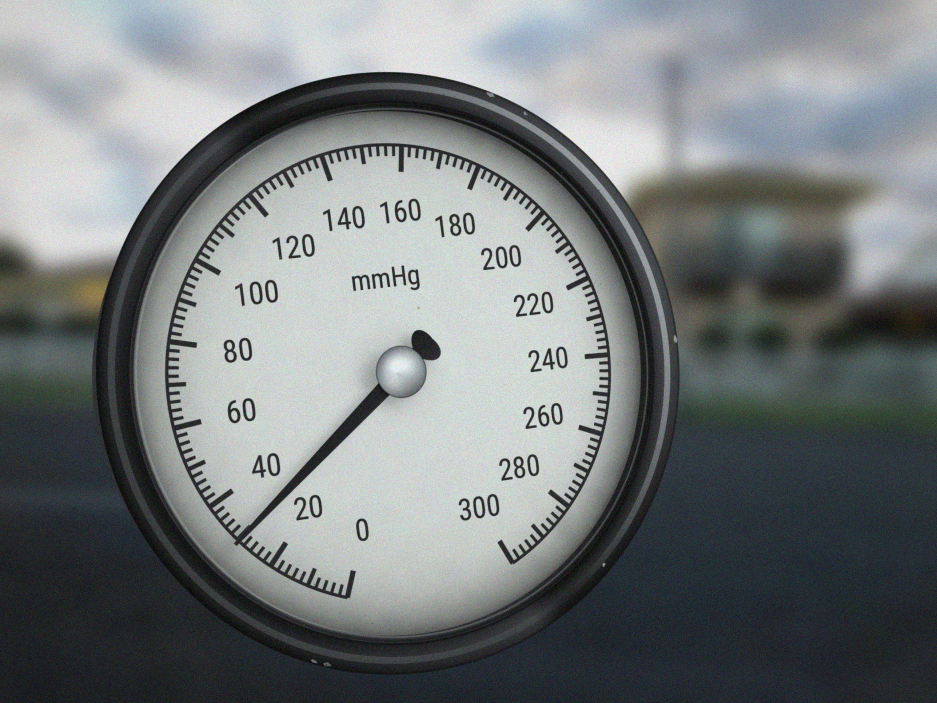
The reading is mmHg 30
